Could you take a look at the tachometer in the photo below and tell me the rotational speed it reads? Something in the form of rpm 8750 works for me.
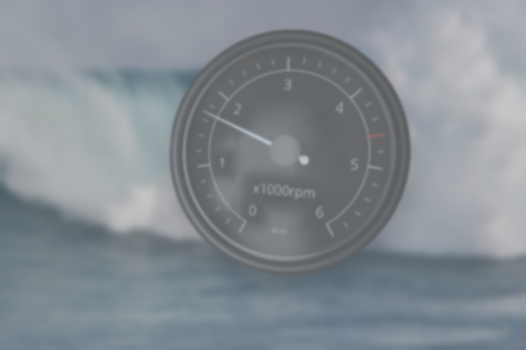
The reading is rpm 1700
